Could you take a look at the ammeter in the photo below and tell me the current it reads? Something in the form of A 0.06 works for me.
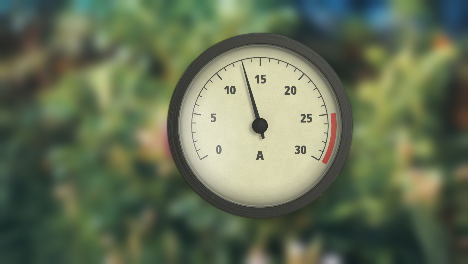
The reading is A 13
